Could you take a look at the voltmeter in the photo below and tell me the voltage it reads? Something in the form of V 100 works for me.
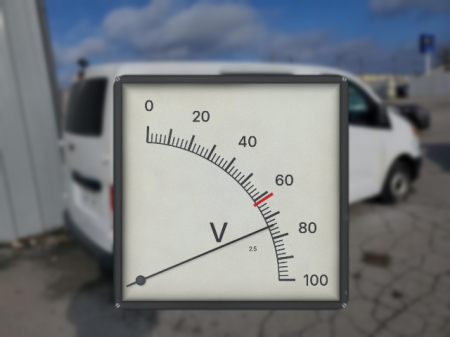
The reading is V 74
